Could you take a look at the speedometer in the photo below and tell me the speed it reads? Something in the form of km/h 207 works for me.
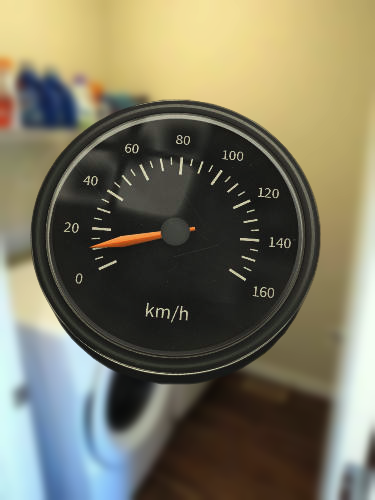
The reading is km/h 10
